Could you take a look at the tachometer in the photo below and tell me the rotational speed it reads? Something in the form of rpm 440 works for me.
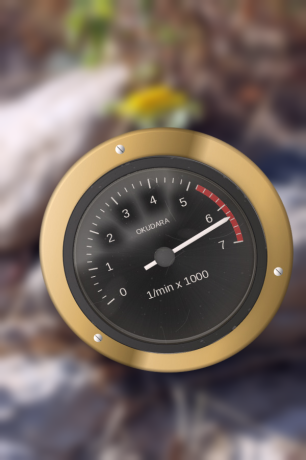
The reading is rpm 6300
